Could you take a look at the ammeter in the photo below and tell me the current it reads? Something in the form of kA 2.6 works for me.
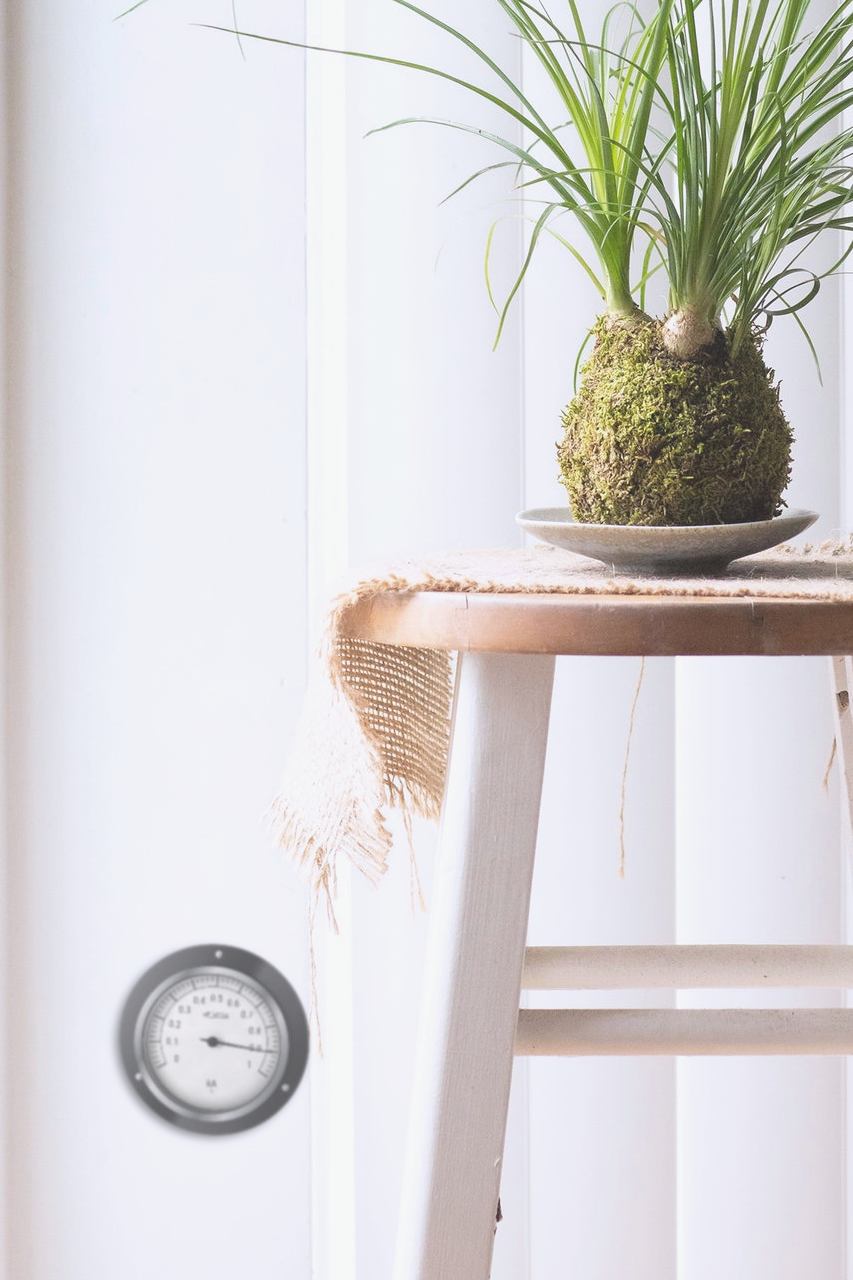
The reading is kA 0.9
